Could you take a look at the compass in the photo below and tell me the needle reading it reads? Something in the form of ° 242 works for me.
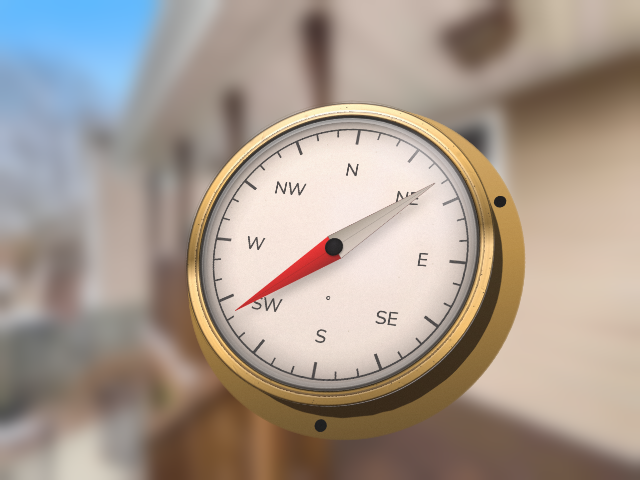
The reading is ° 230
